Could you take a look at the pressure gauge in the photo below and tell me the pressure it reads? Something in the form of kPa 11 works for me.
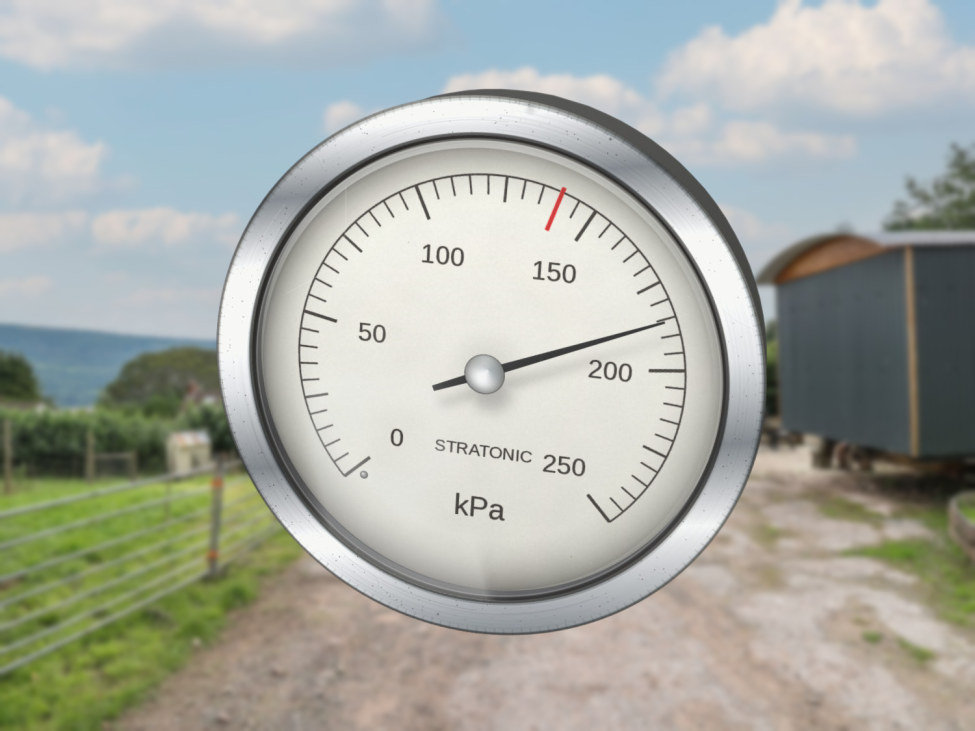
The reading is kPa 185
